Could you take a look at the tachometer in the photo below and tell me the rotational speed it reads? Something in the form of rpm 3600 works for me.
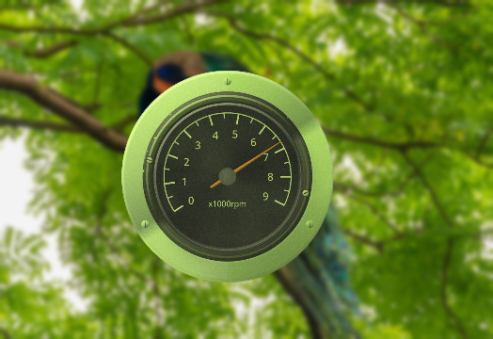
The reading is rpm 6750
